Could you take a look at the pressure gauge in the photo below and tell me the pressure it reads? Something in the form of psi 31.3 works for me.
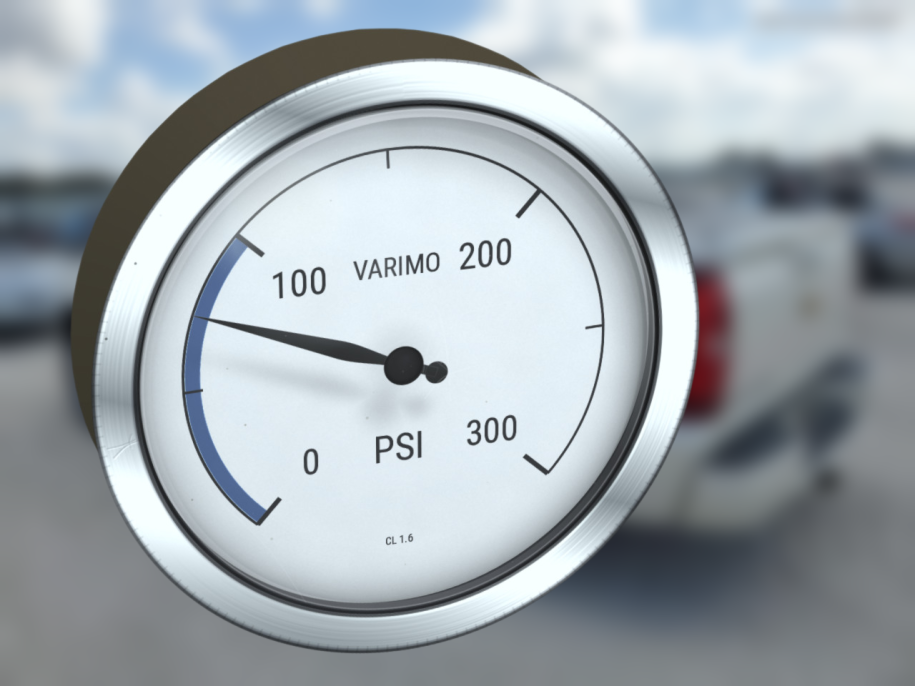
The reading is psi 75
